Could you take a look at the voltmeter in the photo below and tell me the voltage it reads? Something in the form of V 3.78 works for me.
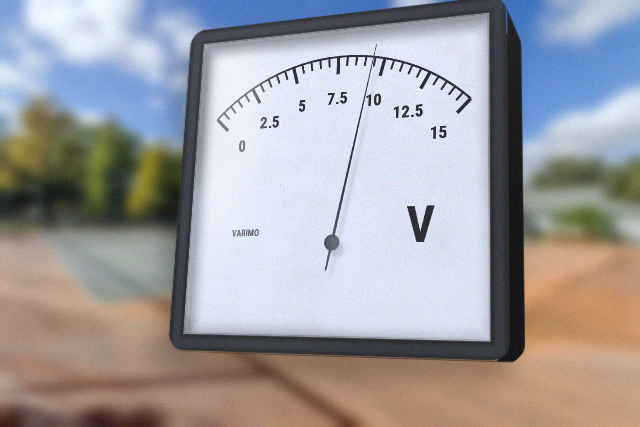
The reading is V 9.5
